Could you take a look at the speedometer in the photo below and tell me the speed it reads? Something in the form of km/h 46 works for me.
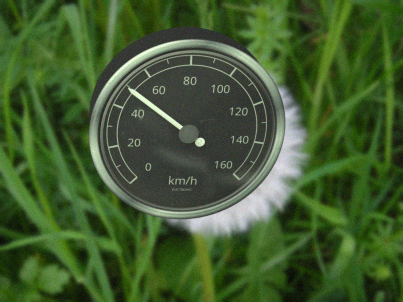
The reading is km/h 50
